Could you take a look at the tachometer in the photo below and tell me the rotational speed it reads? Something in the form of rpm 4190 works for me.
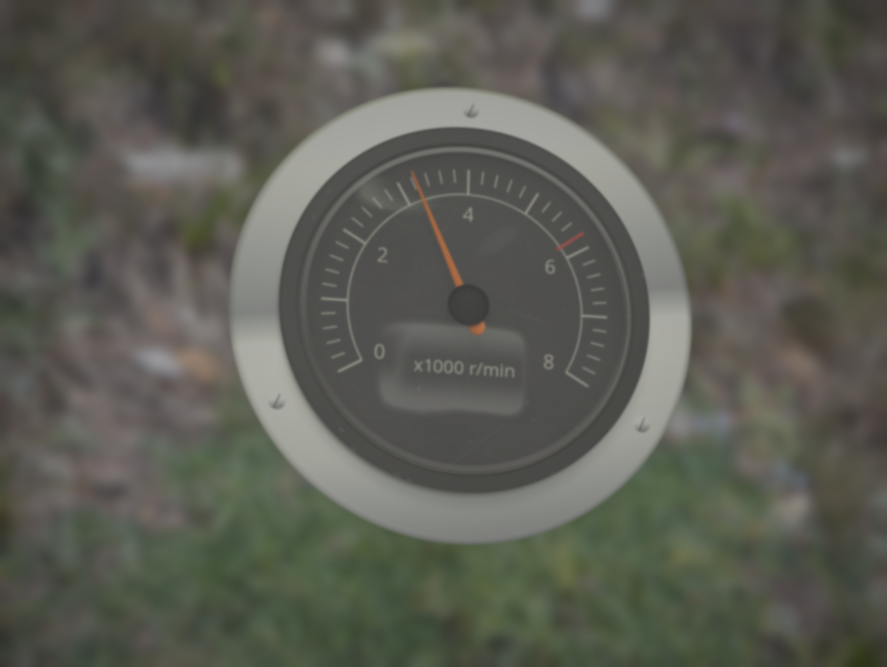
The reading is rpm 3200
